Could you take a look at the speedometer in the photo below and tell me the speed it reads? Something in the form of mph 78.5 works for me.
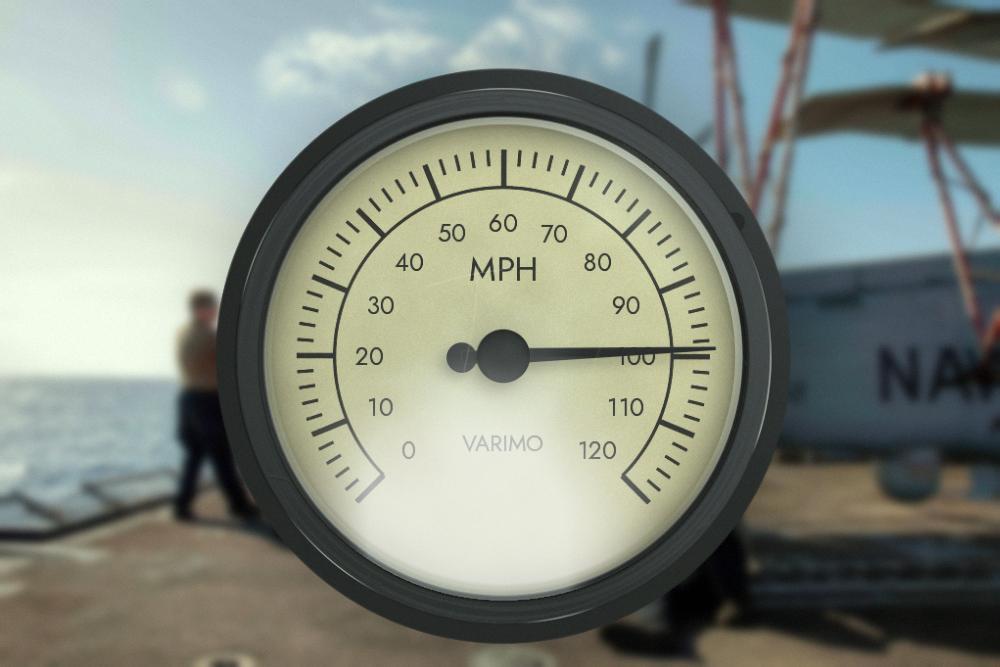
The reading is mph 99
